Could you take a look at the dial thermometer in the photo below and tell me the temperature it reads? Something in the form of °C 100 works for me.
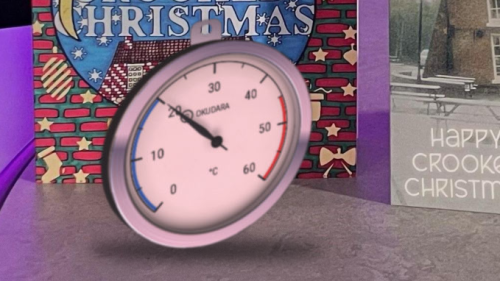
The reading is °C 20
